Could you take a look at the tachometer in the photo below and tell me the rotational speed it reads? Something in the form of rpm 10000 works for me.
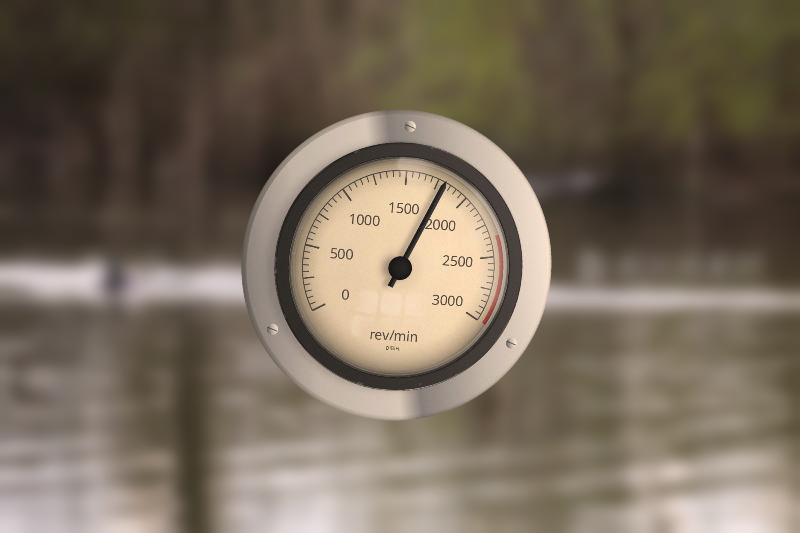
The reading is rpm 1800
